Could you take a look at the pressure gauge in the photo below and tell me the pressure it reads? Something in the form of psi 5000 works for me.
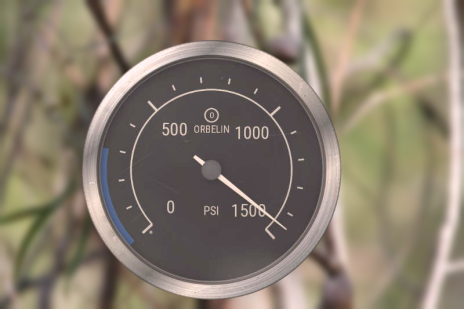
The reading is psi 1450
